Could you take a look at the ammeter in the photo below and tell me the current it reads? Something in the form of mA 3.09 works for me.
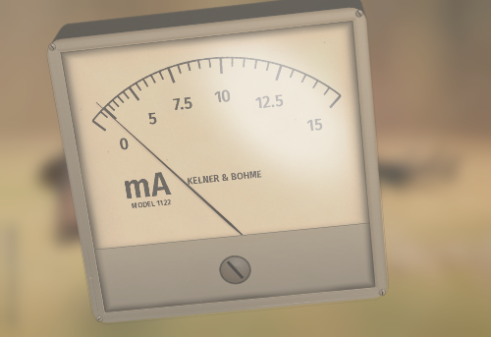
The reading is mA 2.5
